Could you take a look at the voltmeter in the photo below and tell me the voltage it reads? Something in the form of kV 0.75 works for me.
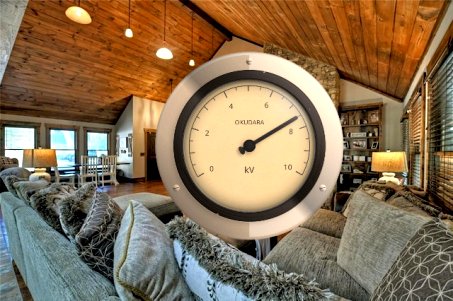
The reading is kV 7.5
